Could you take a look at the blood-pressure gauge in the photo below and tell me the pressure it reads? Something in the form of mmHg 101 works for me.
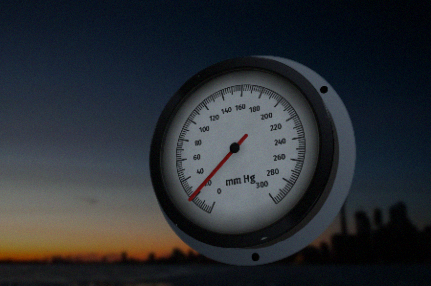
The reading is mmHg 20
